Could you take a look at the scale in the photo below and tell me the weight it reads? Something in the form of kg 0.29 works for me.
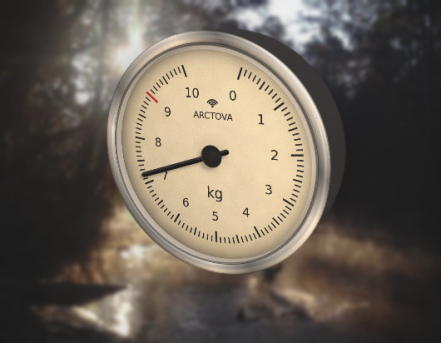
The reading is kg 7.2
